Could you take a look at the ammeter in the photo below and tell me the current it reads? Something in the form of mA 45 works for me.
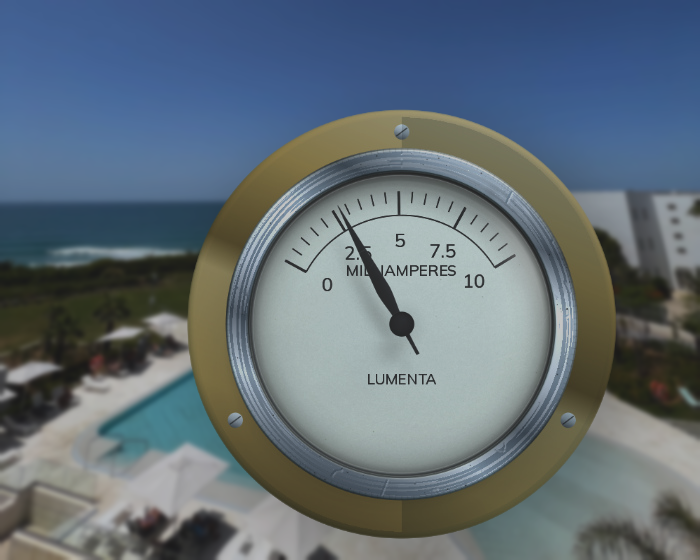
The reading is mA 2.75
